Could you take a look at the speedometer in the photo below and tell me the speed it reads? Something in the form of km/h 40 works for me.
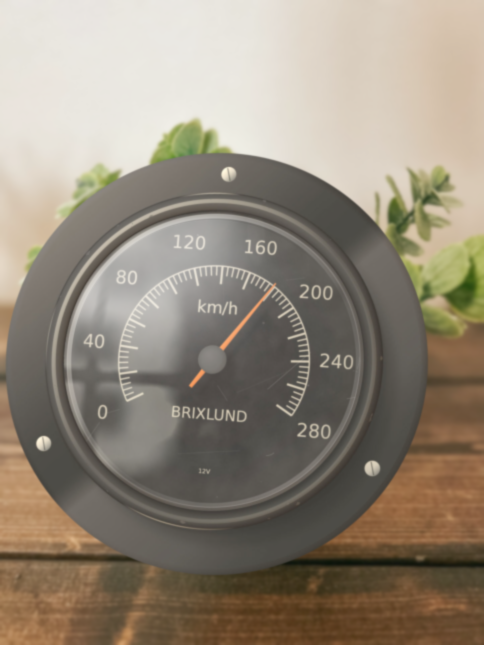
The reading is km/h 180
